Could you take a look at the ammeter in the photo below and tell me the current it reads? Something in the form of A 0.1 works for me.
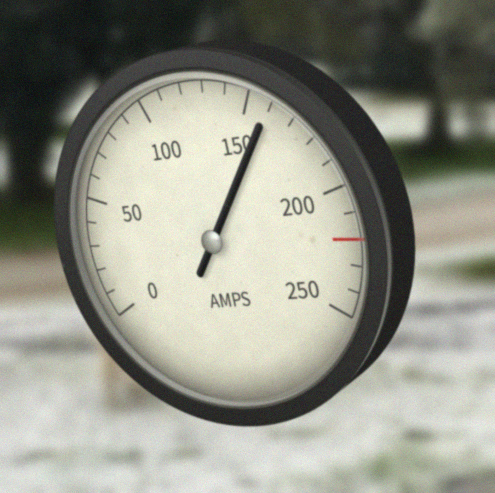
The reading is A 160
